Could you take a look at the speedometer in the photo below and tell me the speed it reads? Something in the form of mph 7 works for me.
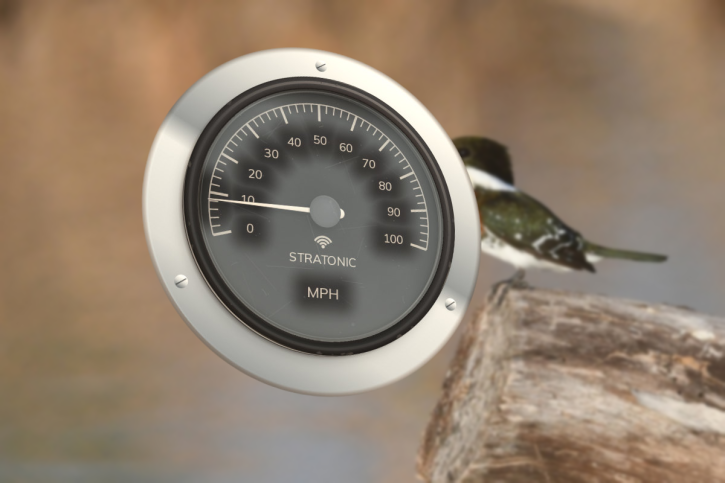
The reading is mph 8
